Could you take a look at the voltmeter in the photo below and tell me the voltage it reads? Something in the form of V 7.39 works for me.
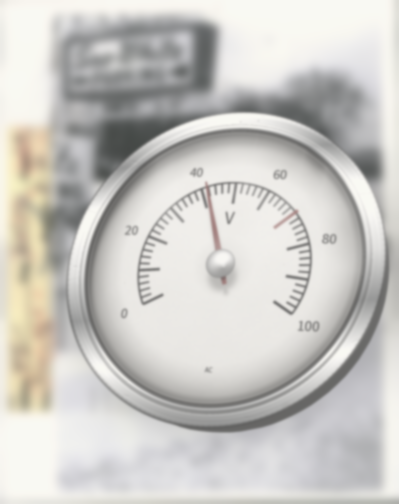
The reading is V 42
